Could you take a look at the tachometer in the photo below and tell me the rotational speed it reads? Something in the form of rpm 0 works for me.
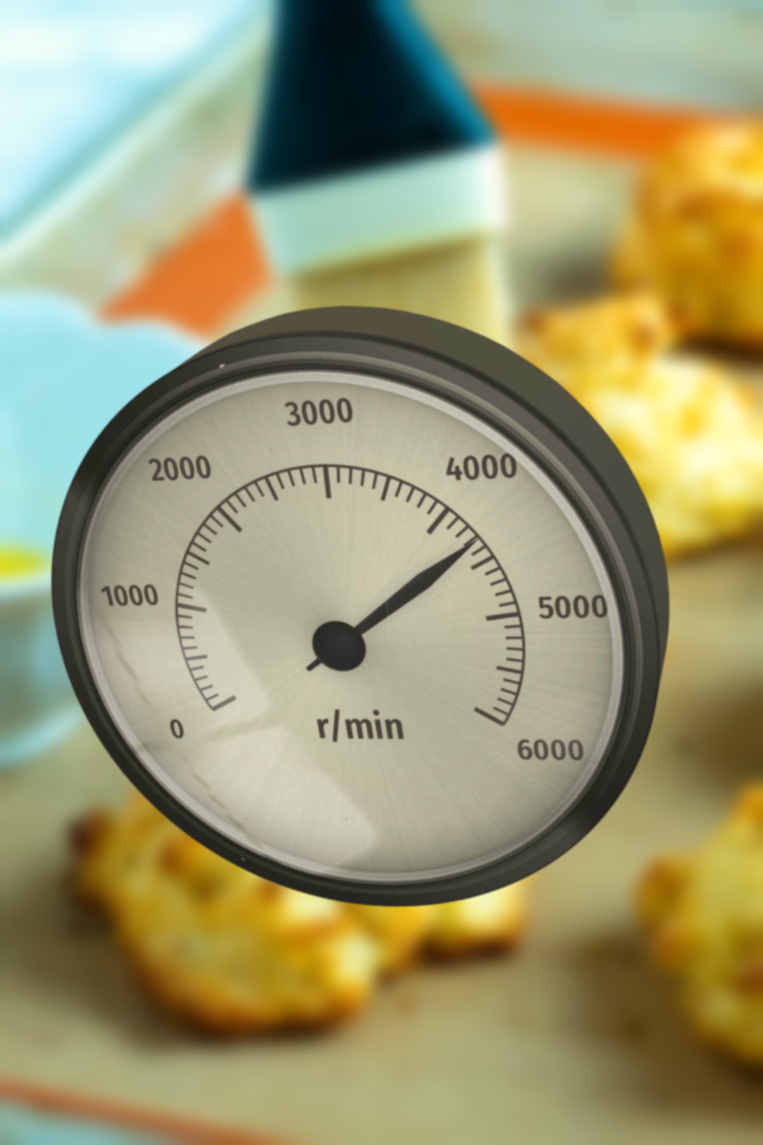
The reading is rpm 4300
